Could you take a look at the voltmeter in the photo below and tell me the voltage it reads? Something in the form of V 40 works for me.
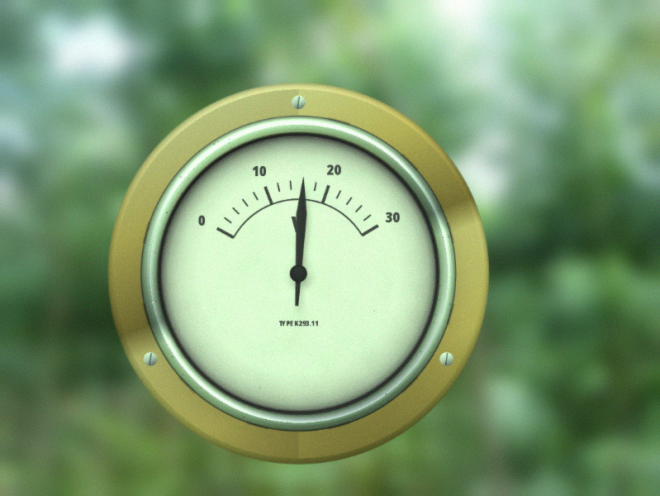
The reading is V 16
